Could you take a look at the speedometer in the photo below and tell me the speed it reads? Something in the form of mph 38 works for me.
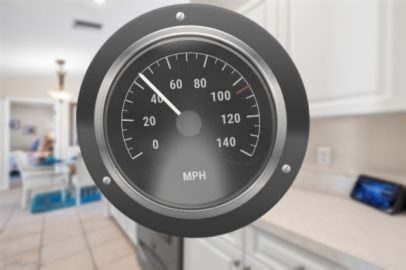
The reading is mph 45
